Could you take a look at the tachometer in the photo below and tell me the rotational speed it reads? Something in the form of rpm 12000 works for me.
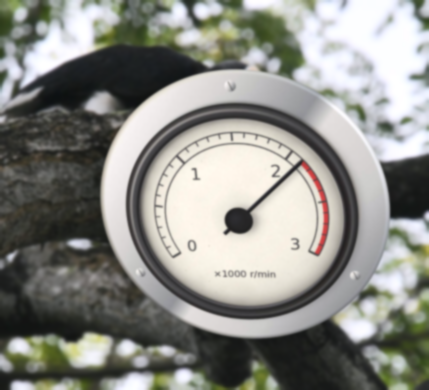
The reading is rpm 2100
